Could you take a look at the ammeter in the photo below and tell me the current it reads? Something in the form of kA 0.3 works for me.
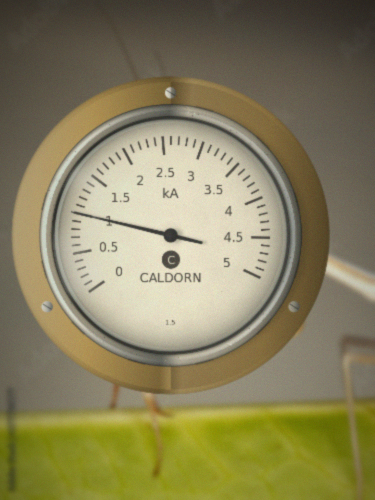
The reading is kA 1
